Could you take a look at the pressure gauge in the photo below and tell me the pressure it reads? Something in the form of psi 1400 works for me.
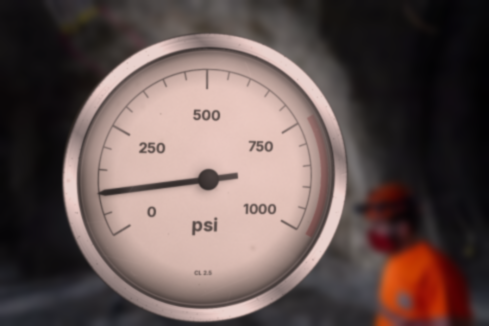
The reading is psi 100
